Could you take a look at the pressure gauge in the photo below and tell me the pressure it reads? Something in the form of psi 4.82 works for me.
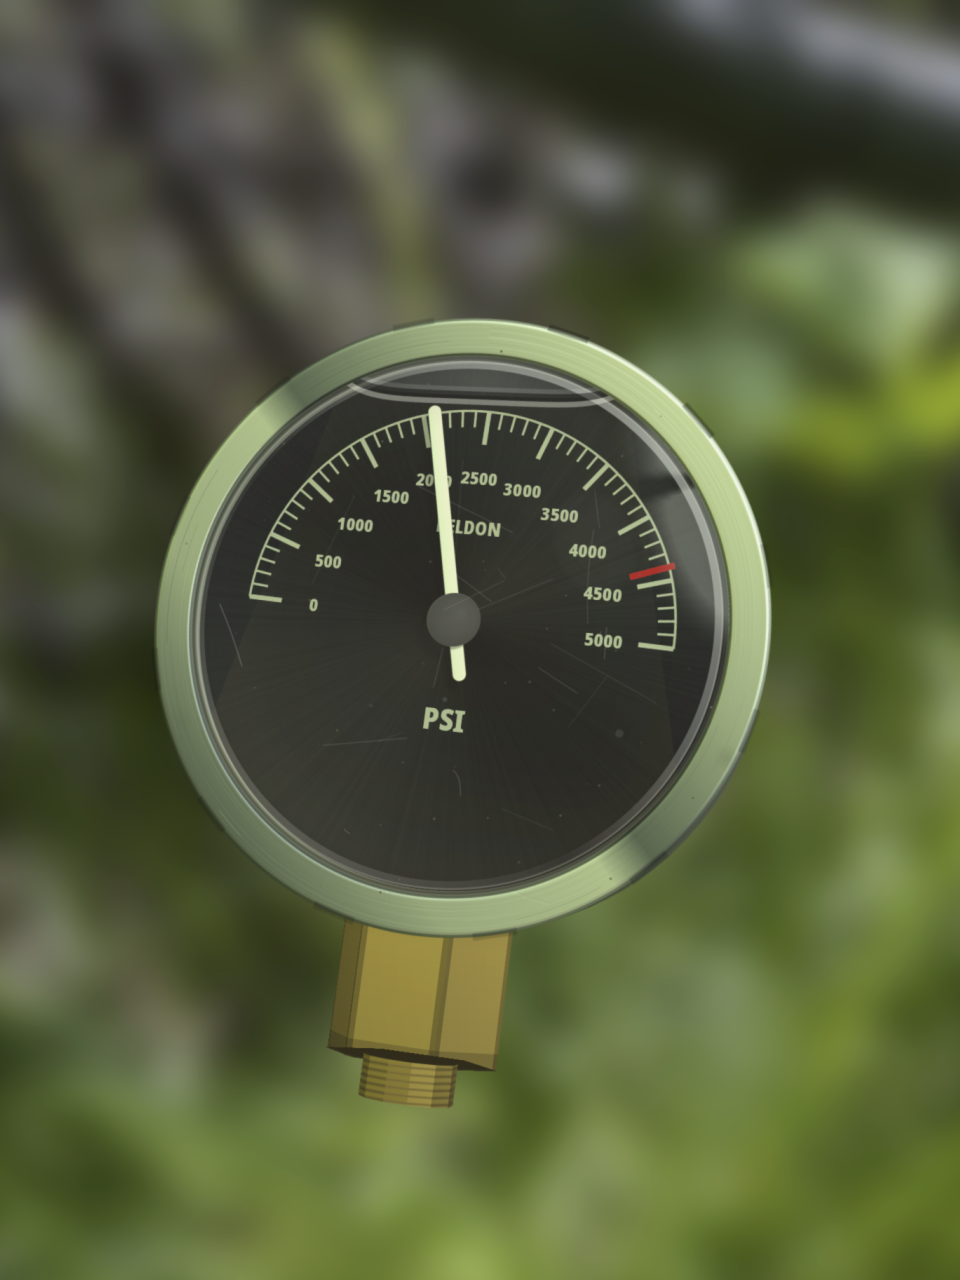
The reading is psi 2100
